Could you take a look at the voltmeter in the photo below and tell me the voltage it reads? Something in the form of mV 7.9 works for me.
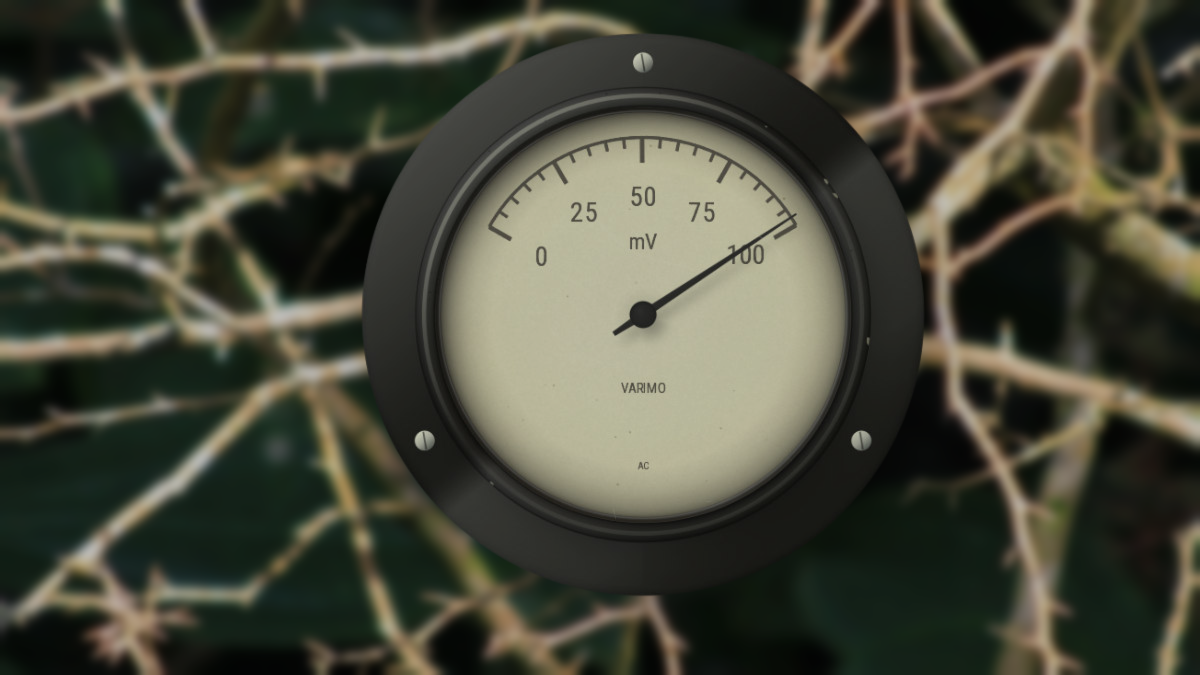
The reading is mV 97.5
